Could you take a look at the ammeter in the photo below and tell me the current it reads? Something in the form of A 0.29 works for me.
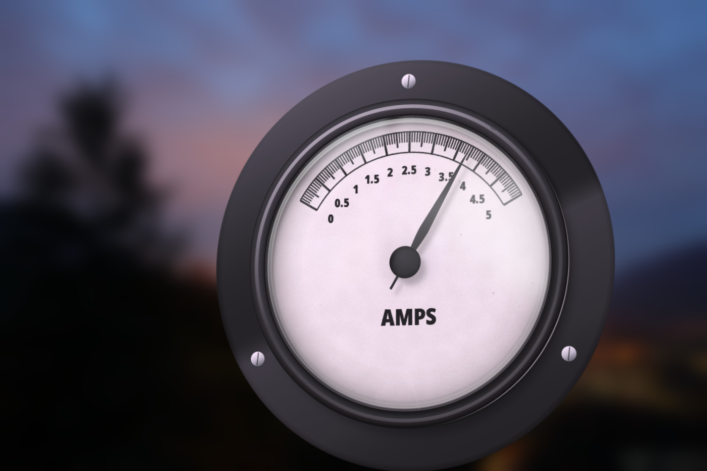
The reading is A 3.75
